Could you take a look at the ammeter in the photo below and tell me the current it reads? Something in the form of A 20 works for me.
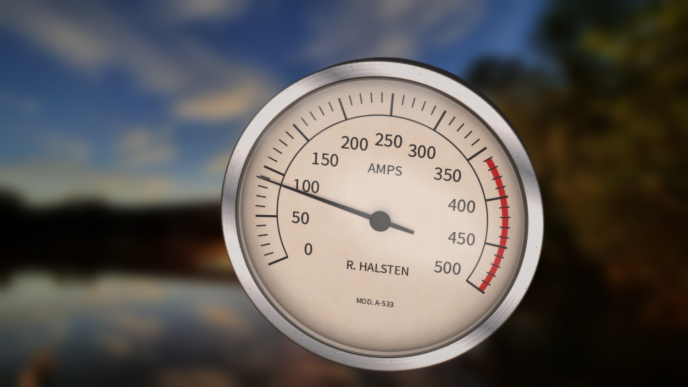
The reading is A 90
